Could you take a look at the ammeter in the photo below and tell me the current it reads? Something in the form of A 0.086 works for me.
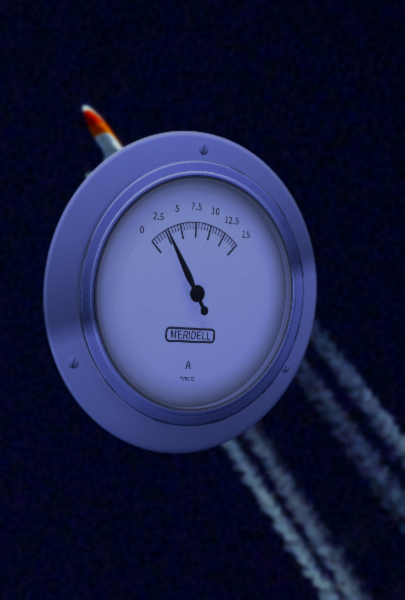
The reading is A 2.5
